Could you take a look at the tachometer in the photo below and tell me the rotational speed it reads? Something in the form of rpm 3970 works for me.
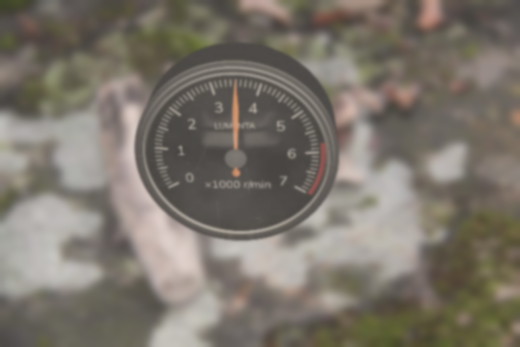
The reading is rpm 3500
